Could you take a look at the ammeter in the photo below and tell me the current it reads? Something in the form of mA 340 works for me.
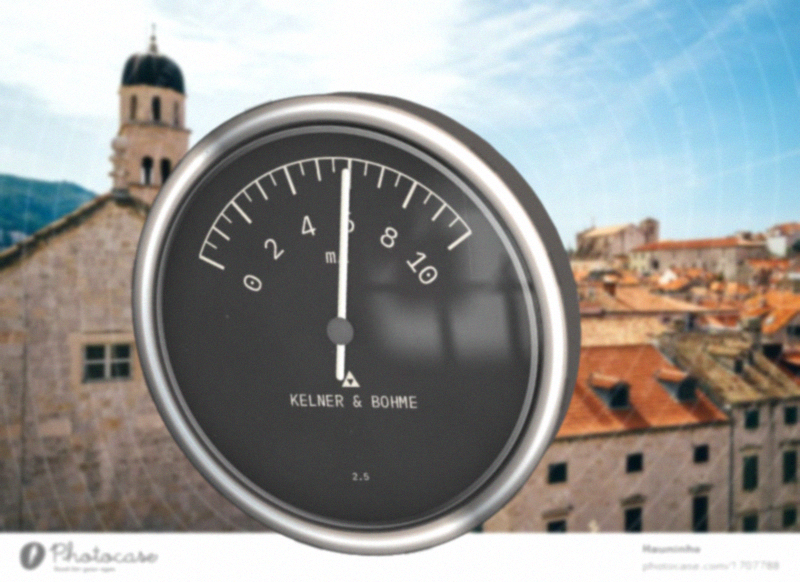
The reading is mA 6
